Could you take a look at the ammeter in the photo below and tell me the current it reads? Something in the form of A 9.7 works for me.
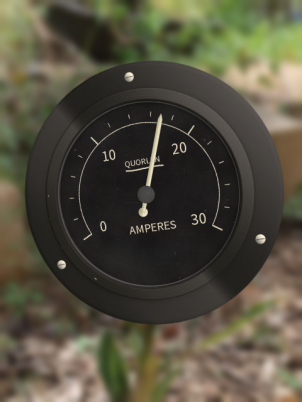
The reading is A 17
